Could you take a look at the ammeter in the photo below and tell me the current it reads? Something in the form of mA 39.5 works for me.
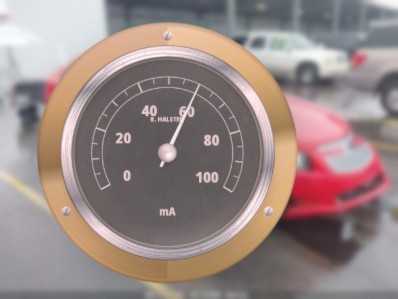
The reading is mA 60
